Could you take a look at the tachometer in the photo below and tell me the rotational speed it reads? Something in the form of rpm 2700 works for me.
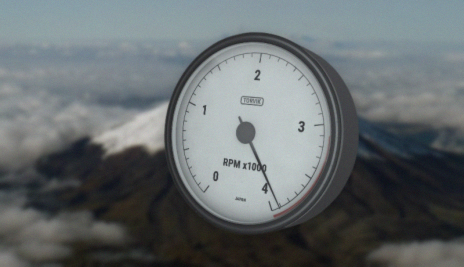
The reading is rpm 3900
